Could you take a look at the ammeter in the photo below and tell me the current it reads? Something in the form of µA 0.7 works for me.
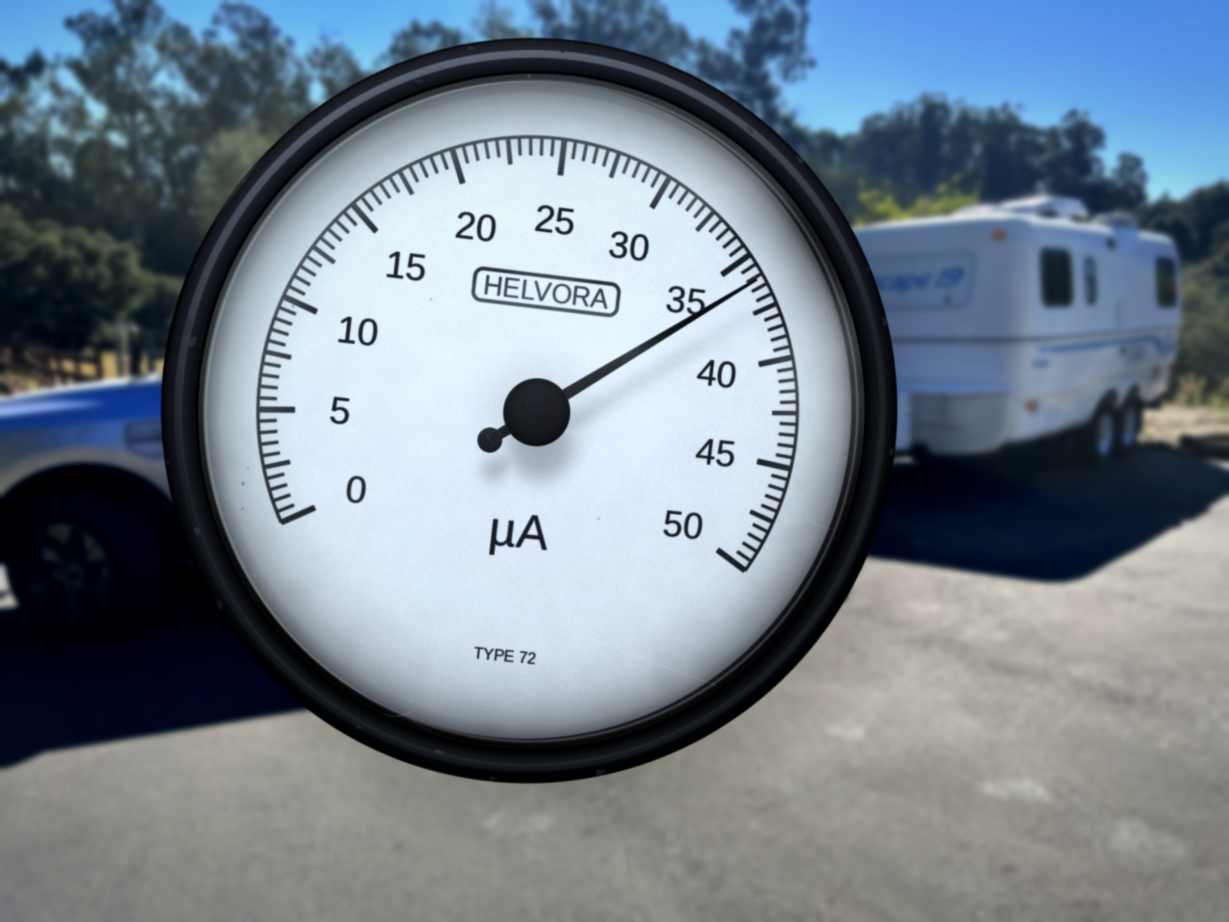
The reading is µA 36
